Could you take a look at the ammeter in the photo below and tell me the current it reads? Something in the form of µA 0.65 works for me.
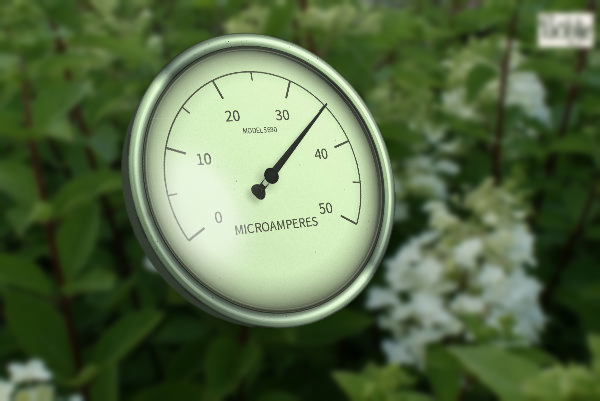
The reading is µA 35
